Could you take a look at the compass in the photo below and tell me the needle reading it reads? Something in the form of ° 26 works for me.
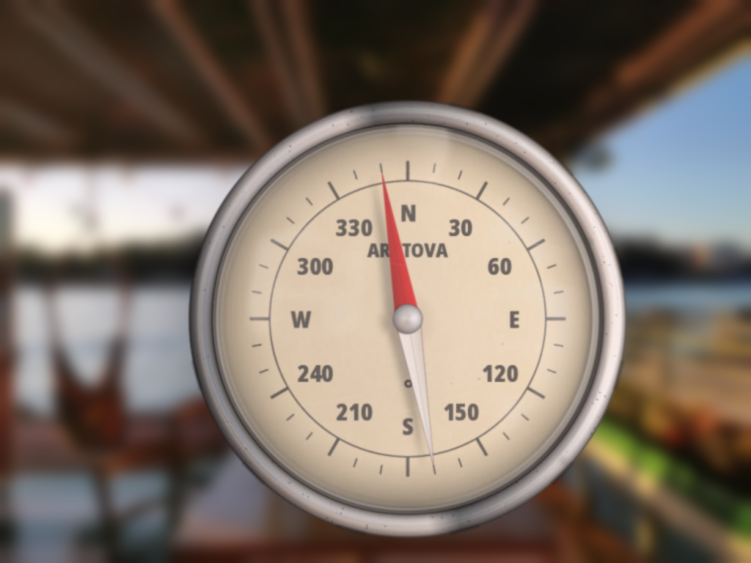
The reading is ° 350
